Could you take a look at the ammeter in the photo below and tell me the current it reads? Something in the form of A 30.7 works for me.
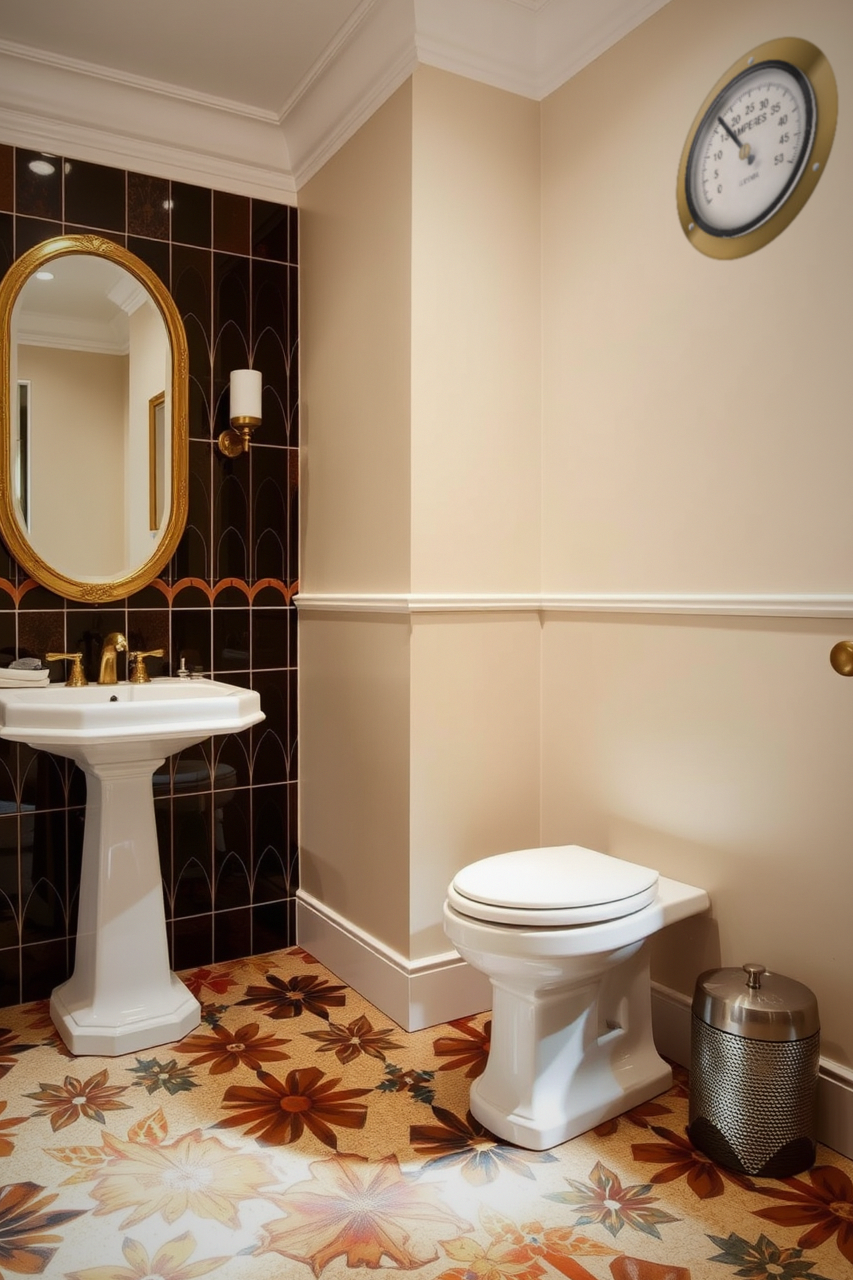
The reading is A 17.5
